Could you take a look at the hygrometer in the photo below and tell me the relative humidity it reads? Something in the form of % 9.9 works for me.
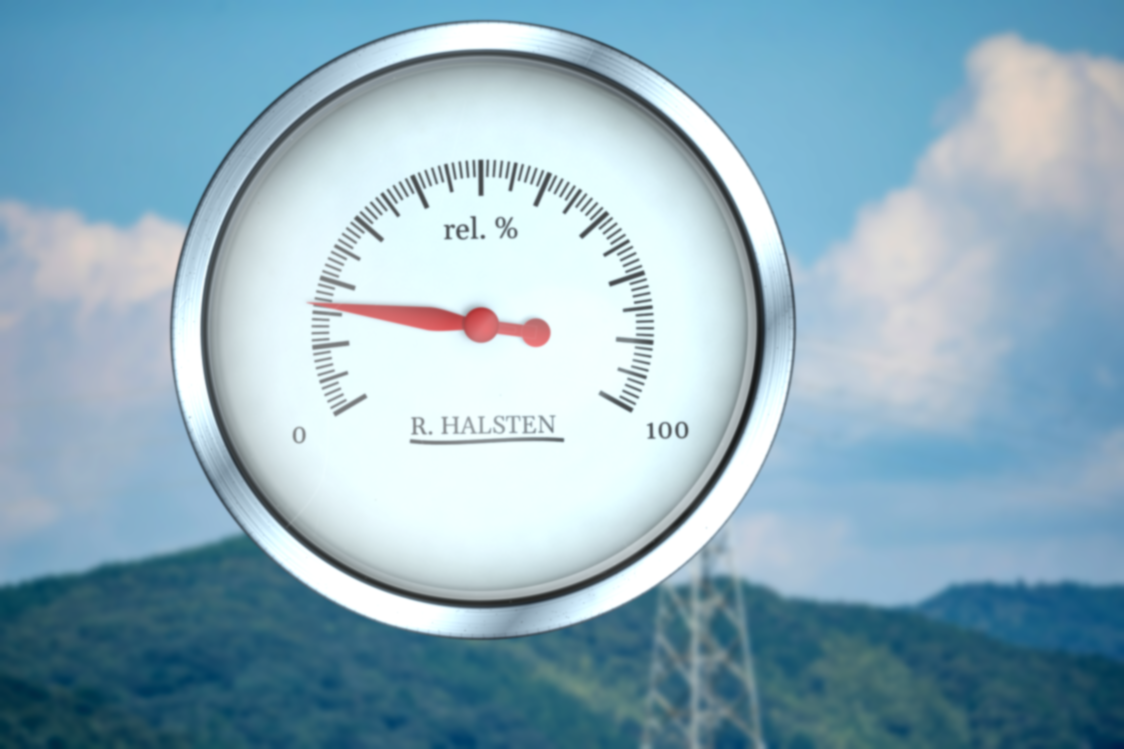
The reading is % 16
